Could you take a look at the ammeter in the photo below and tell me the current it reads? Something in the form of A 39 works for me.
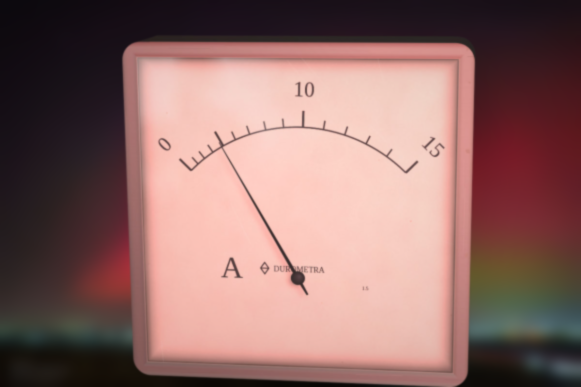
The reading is A 5
